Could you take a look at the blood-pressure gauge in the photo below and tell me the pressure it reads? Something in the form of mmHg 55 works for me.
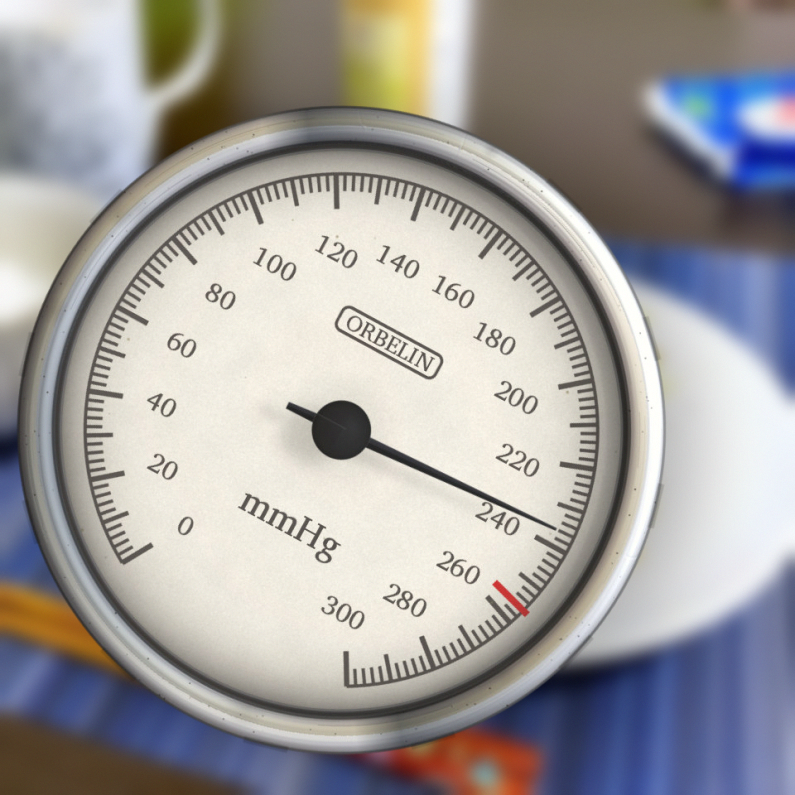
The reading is mmHg 236
